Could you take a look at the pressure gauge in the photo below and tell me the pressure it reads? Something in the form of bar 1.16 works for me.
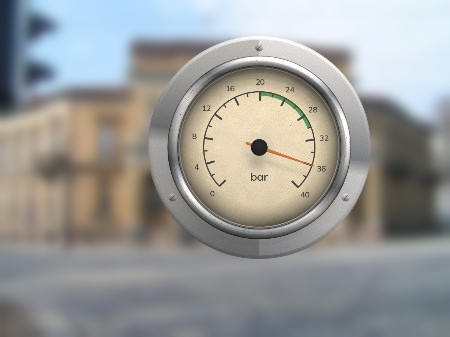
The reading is bar 36
